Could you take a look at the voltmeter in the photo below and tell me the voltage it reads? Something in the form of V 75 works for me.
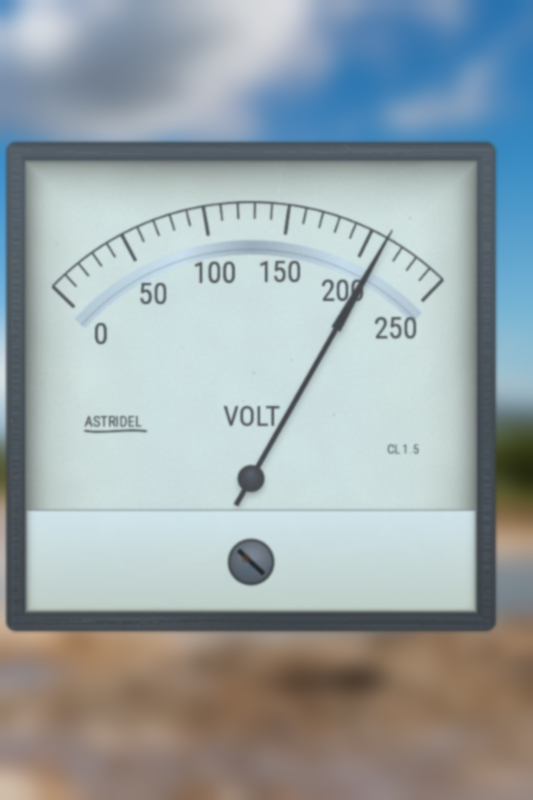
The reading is V 210
